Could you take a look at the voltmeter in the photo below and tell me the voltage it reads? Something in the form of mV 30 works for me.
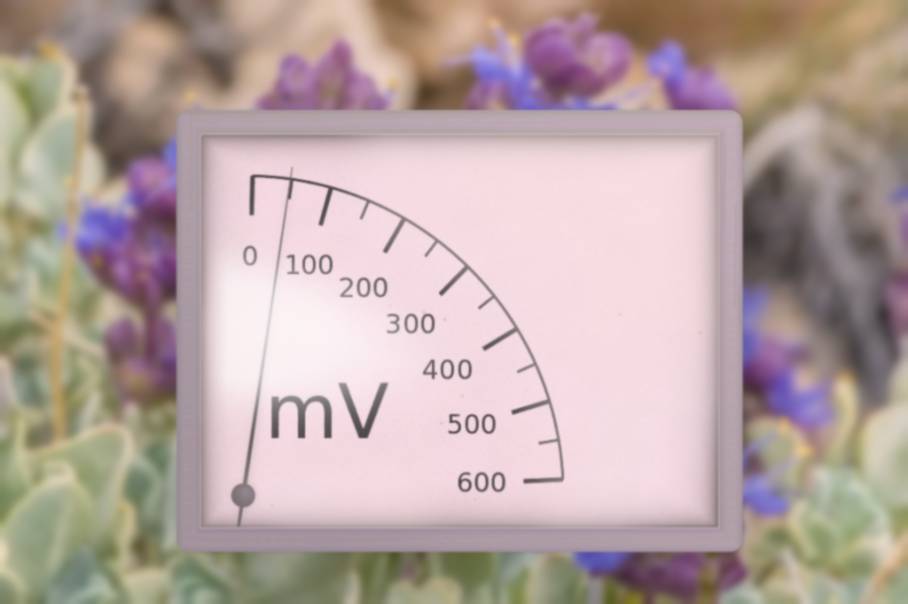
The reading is mV 50
